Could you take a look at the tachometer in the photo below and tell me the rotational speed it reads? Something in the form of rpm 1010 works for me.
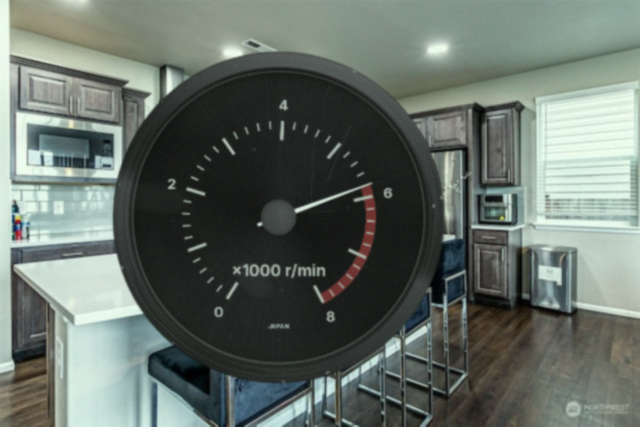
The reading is rpm 5800
